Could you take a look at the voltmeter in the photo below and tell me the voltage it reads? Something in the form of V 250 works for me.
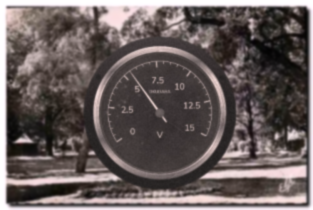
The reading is V 5.5
